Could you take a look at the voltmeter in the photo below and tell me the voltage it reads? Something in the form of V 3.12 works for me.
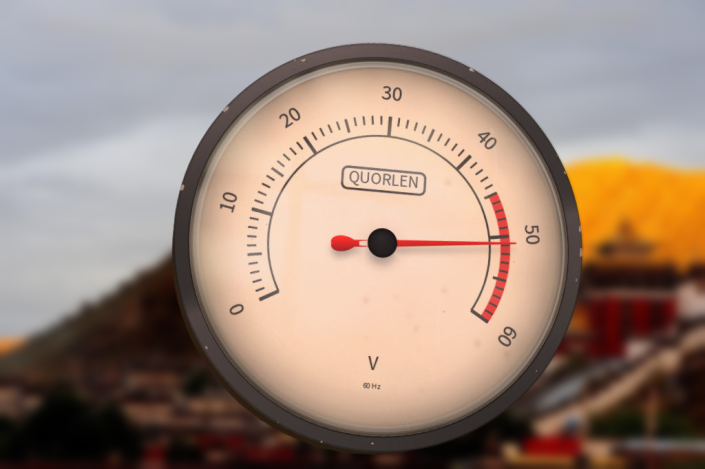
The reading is V 51
